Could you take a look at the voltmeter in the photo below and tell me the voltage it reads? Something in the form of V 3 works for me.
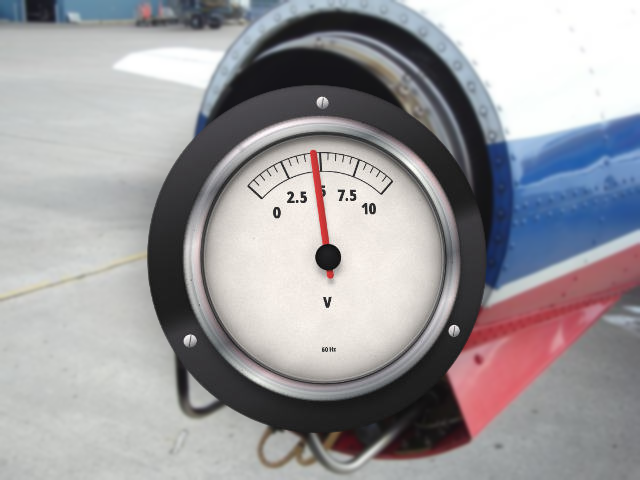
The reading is V 4.5
